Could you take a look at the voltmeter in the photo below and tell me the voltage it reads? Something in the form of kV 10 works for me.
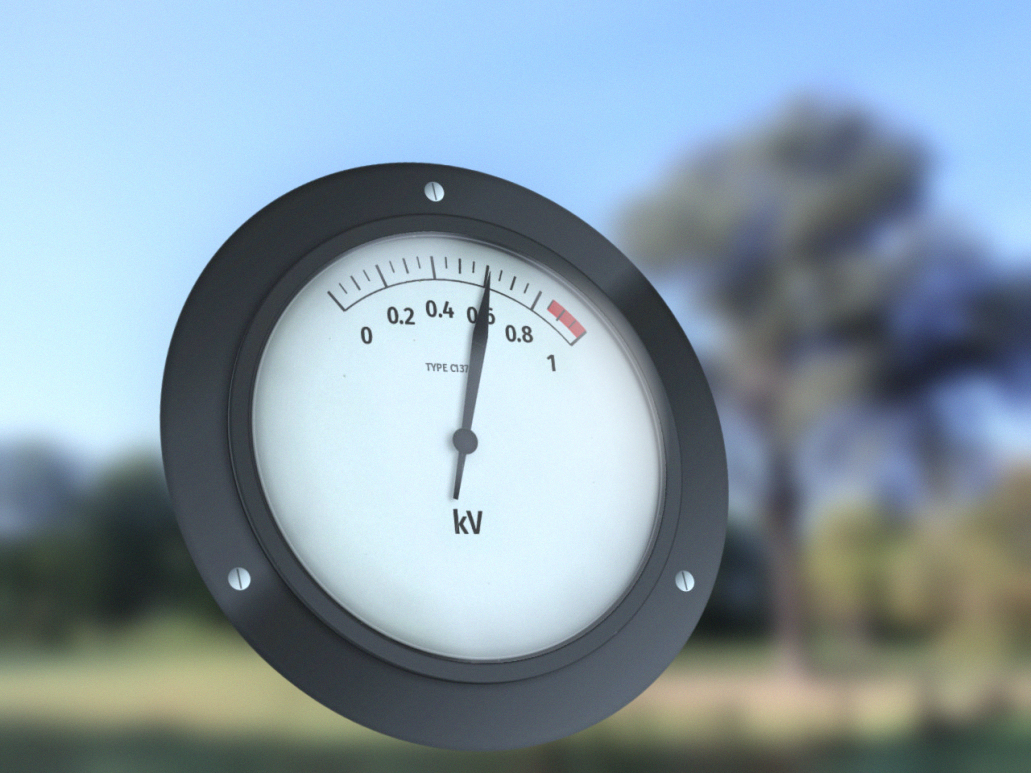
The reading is kV 0.6
